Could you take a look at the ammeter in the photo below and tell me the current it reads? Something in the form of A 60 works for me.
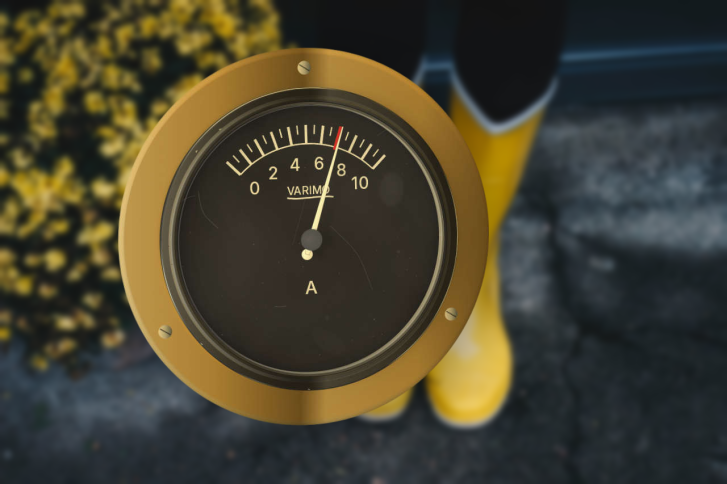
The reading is A 7
